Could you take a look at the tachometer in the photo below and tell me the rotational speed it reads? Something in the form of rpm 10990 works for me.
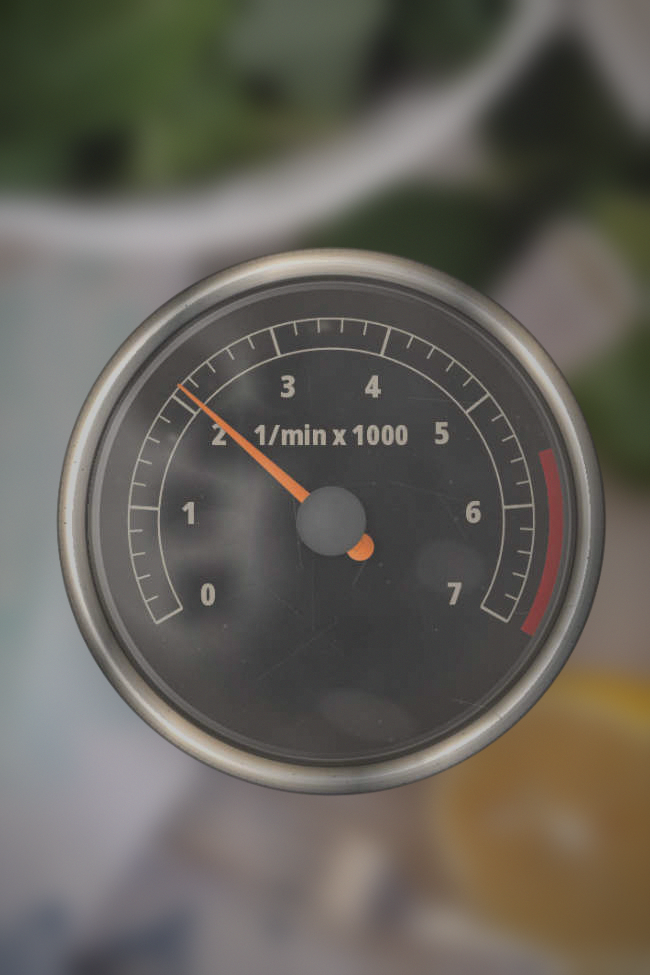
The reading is rpm 2100
